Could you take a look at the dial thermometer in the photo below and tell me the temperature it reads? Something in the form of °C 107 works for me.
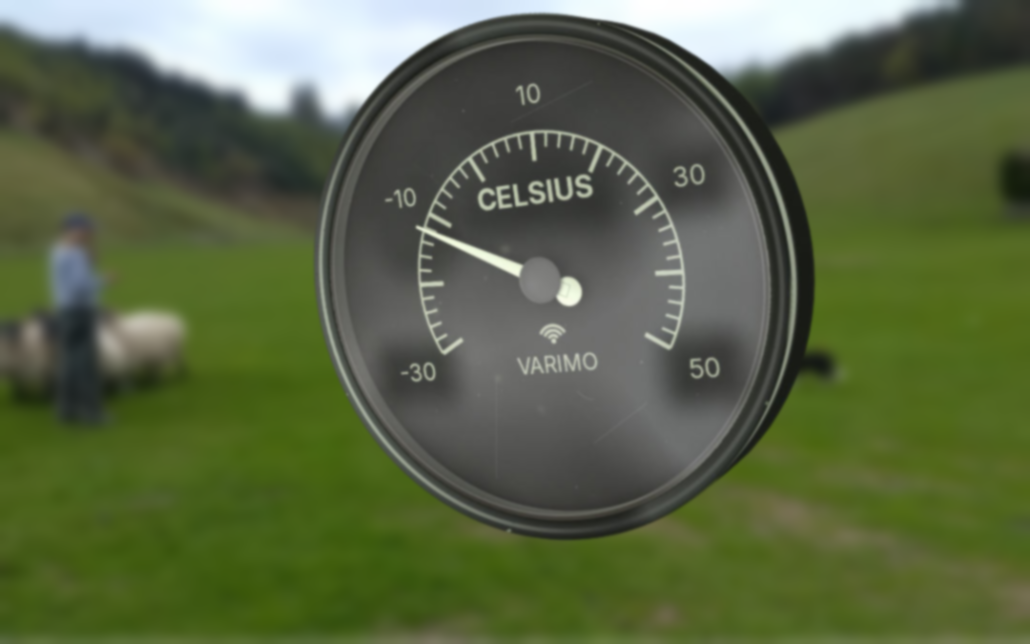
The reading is °C -12
